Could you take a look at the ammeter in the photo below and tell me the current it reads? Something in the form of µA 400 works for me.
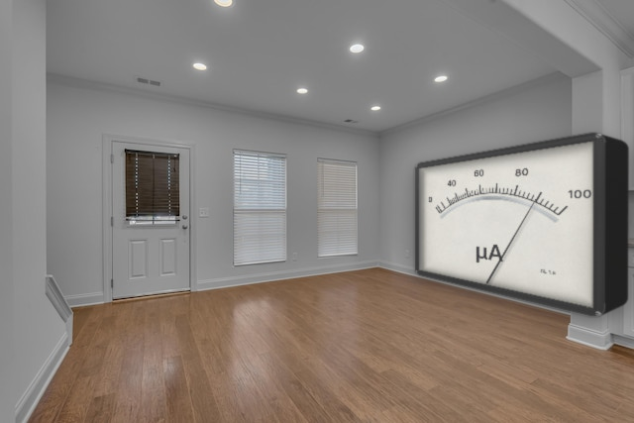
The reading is µA 90
